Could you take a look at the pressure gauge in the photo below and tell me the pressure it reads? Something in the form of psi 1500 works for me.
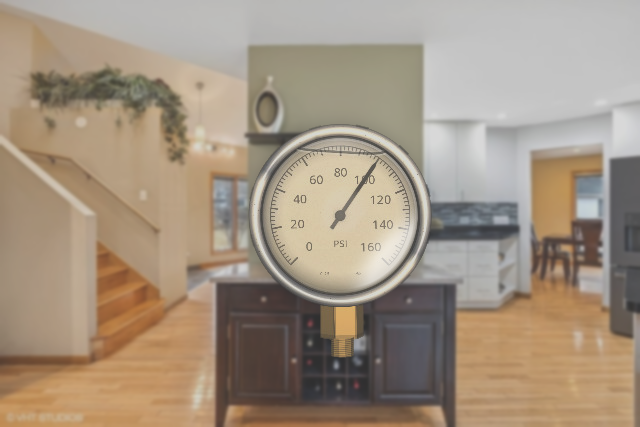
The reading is psi 100
